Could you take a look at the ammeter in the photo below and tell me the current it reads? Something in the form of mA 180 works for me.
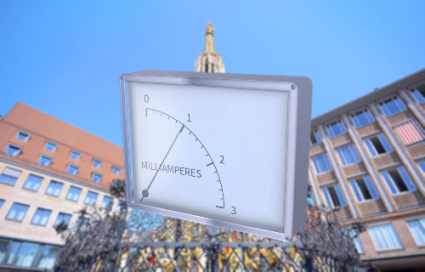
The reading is mA 1
